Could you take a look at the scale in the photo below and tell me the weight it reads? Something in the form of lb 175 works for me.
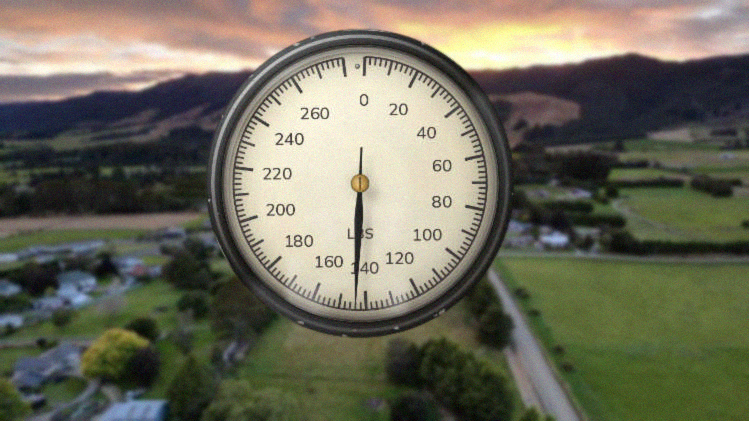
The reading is lb 144
